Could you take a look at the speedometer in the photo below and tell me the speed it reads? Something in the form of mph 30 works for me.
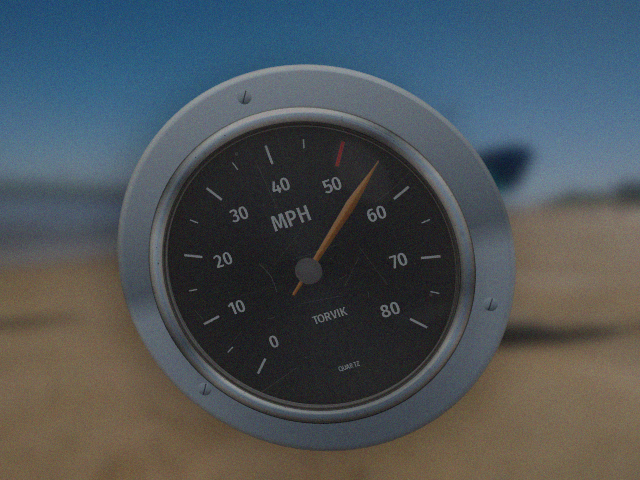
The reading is mph 55
